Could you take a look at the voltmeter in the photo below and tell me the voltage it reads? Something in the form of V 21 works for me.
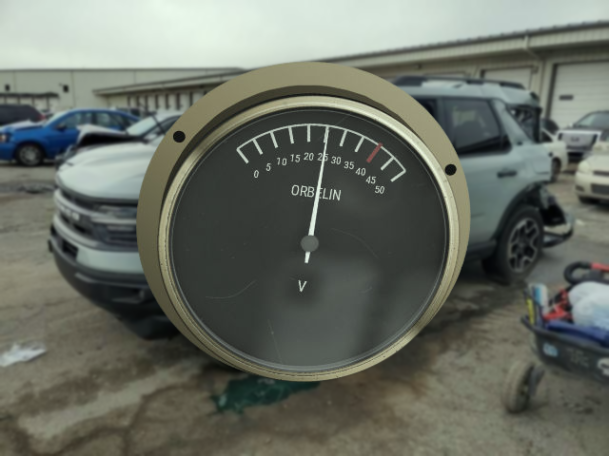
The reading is V 25
